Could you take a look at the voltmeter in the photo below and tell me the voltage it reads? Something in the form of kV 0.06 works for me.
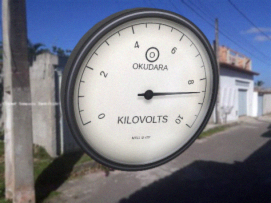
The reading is kV 8.5
